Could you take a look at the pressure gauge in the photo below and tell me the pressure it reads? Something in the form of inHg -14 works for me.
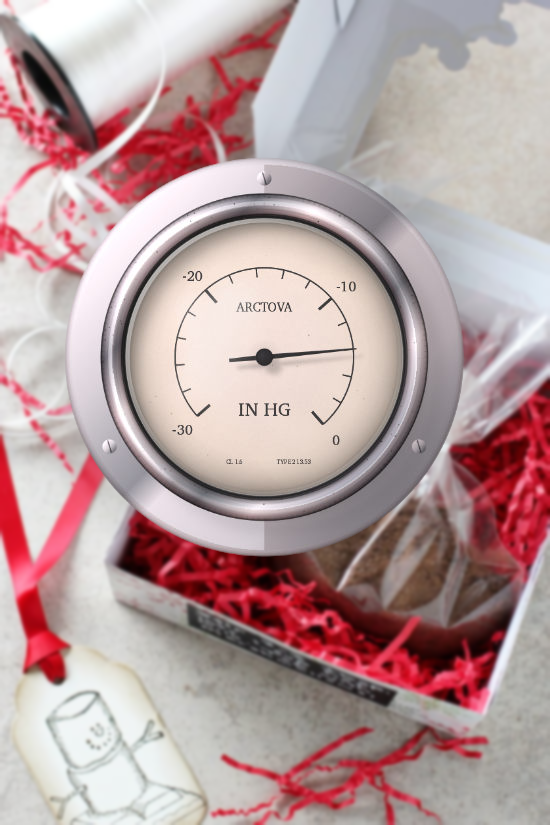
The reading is inHg -6
